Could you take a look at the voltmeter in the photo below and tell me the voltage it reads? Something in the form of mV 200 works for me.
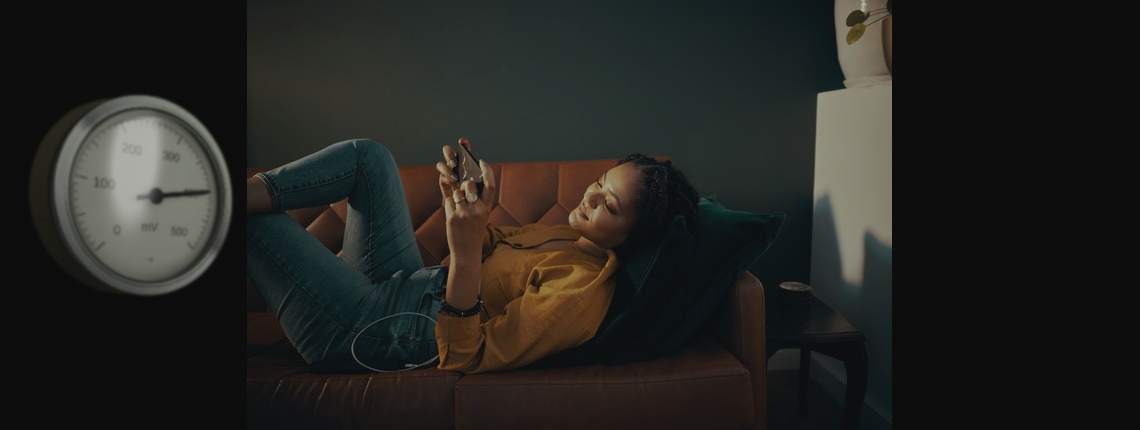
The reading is mV 400
